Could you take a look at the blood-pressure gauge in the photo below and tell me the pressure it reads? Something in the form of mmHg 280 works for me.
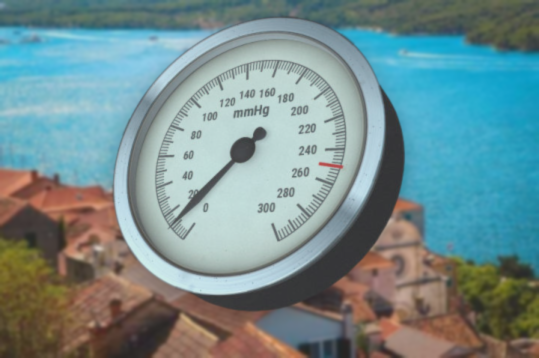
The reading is mmHg 10
